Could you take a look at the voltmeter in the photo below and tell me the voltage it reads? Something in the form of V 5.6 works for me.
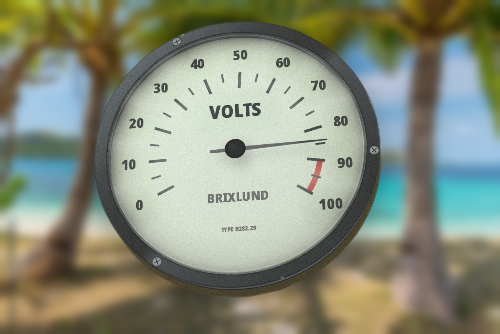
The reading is V 85
